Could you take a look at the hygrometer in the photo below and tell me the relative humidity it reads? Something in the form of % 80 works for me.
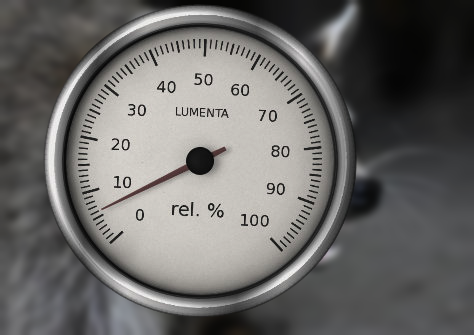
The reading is % 6
